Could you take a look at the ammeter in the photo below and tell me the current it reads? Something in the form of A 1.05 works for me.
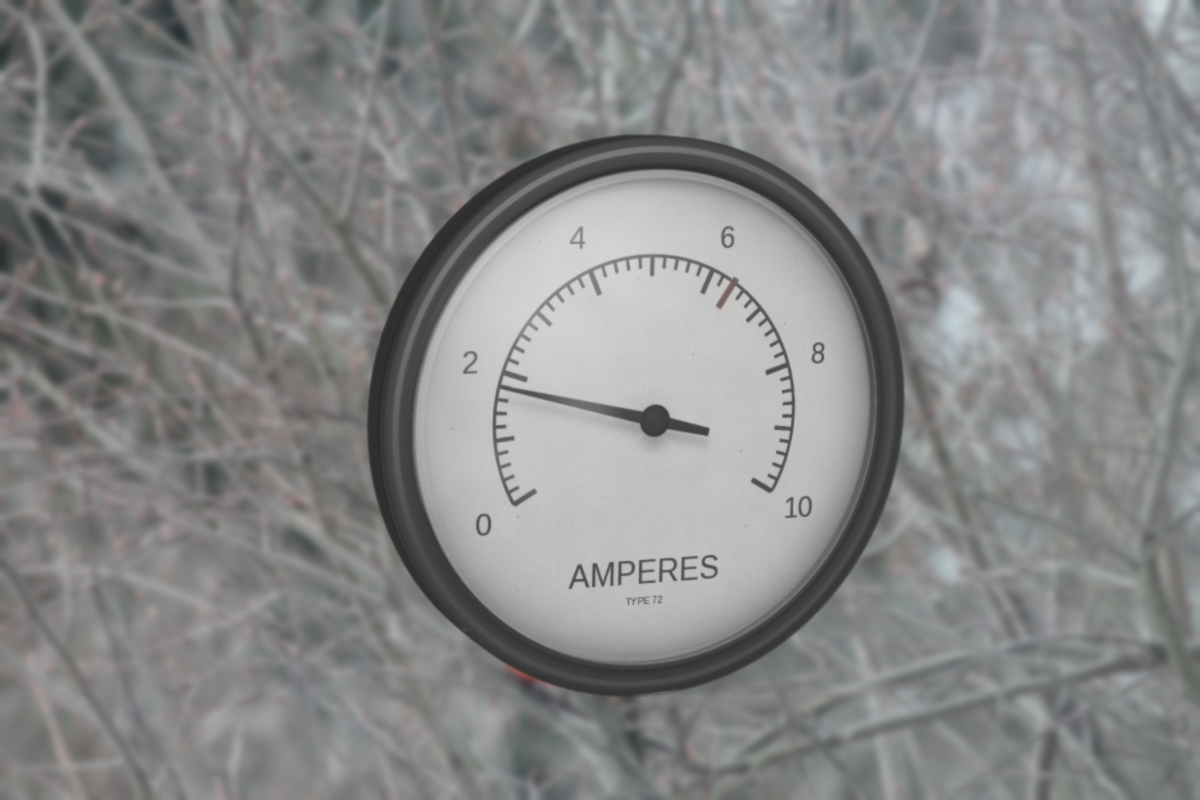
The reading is A 1.8
